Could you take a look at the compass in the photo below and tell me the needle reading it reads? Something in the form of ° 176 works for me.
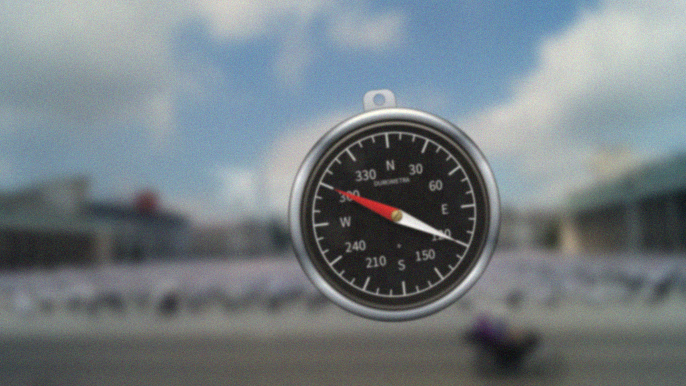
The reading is ° 300
